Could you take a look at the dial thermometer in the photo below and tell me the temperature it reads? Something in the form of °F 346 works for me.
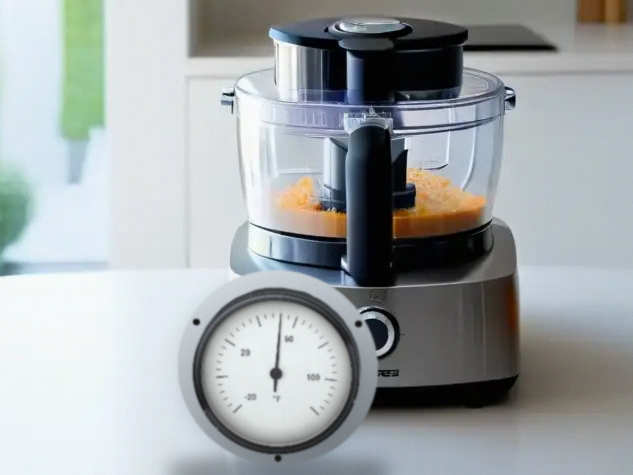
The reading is °F 52
